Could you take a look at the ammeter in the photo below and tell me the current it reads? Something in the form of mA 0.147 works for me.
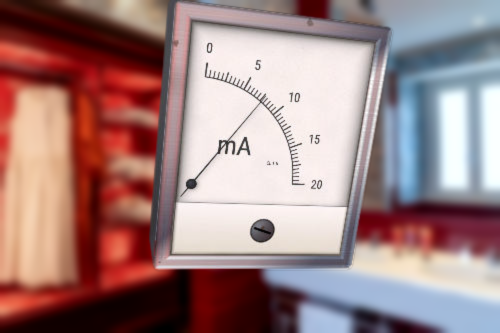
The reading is mA 7.5
